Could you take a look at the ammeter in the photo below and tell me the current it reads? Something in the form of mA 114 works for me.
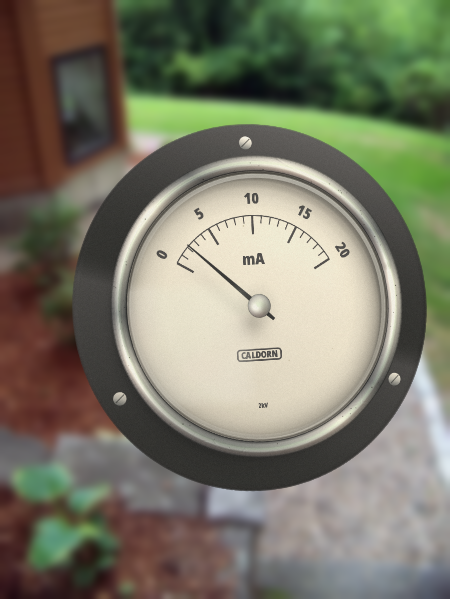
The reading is mA 2
